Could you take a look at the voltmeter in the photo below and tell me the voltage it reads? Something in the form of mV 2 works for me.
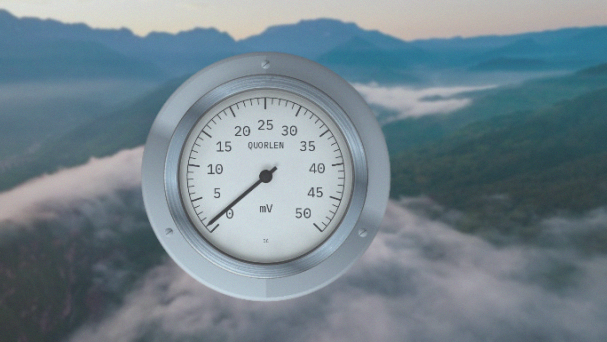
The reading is mV 1
